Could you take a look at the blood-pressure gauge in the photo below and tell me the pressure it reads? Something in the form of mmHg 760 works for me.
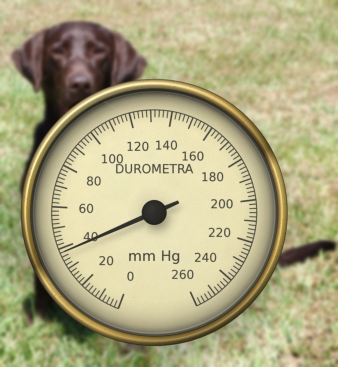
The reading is mmHg 38
